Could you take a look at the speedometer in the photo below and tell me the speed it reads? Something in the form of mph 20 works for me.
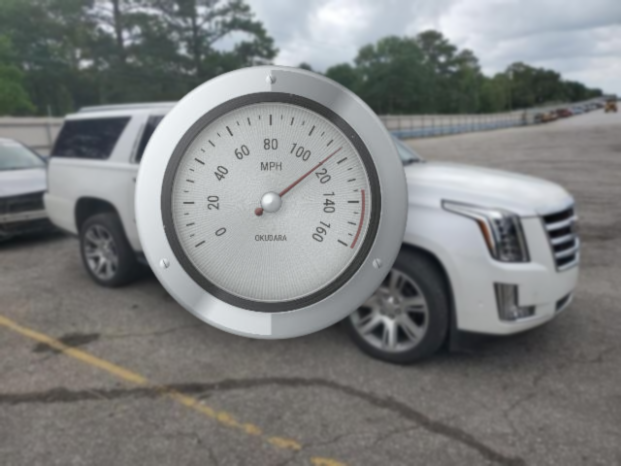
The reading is mph 115
